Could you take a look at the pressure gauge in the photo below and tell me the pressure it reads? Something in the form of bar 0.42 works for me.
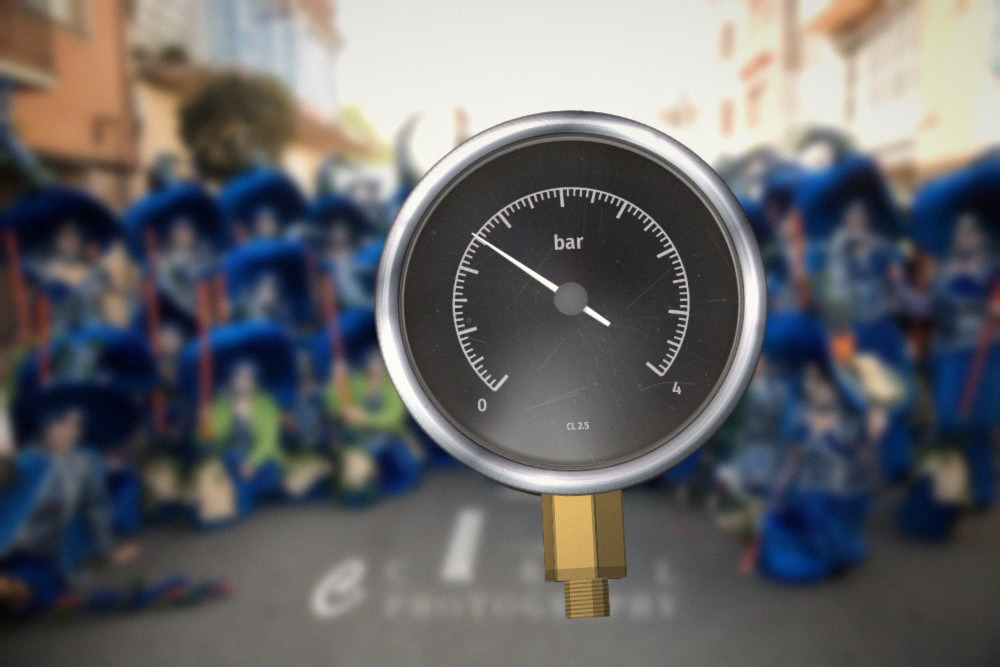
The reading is bar 1.25
